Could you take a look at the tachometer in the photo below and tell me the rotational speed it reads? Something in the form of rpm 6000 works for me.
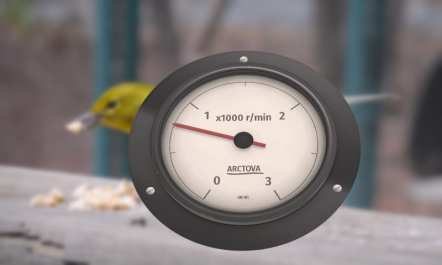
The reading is rpm 750
